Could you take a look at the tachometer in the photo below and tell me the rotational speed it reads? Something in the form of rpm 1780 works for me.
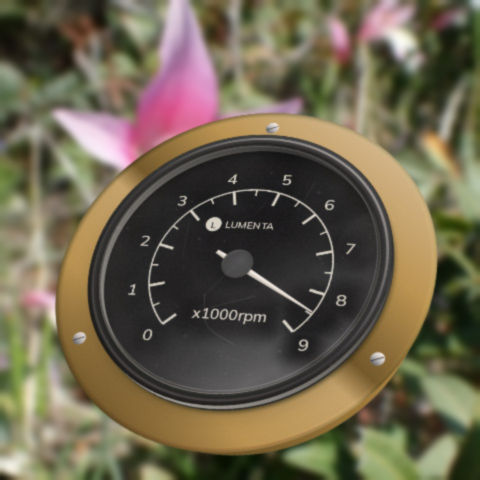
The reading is rpm 8500
